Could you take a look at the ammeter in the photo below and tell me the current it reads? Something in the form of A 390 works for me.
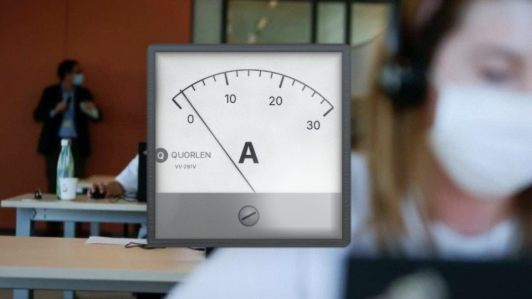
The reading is A 2
